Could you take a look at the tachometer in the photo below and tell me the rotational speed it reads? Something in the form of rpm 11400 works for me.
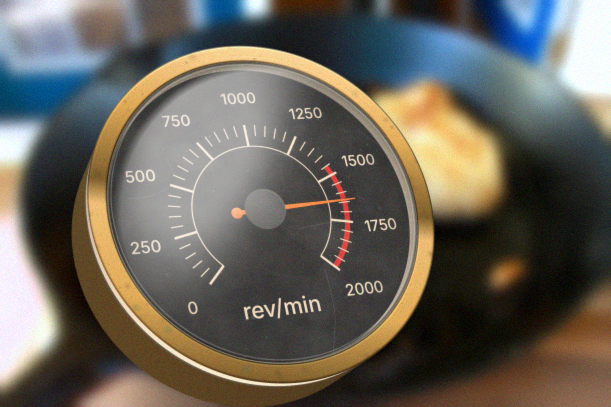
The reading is rpm 1650
